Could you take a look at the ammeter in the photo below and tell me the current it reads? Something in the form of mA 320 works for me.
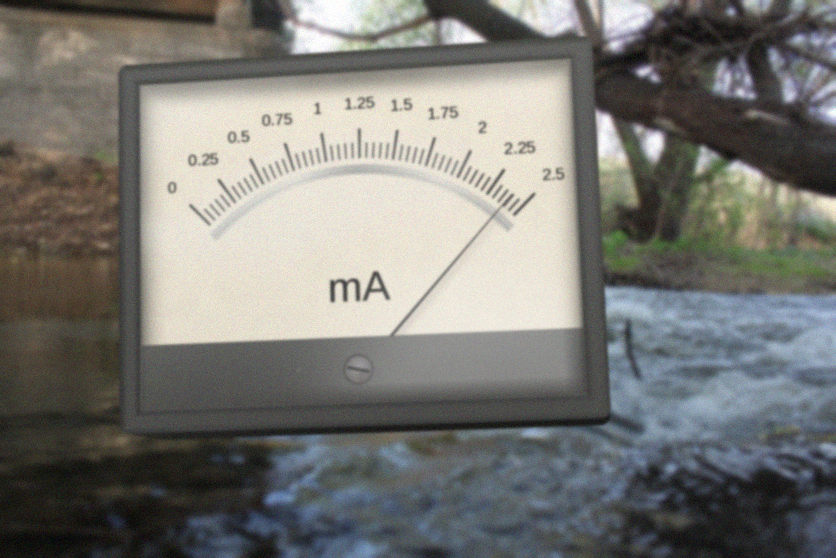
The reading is mA 2.4
